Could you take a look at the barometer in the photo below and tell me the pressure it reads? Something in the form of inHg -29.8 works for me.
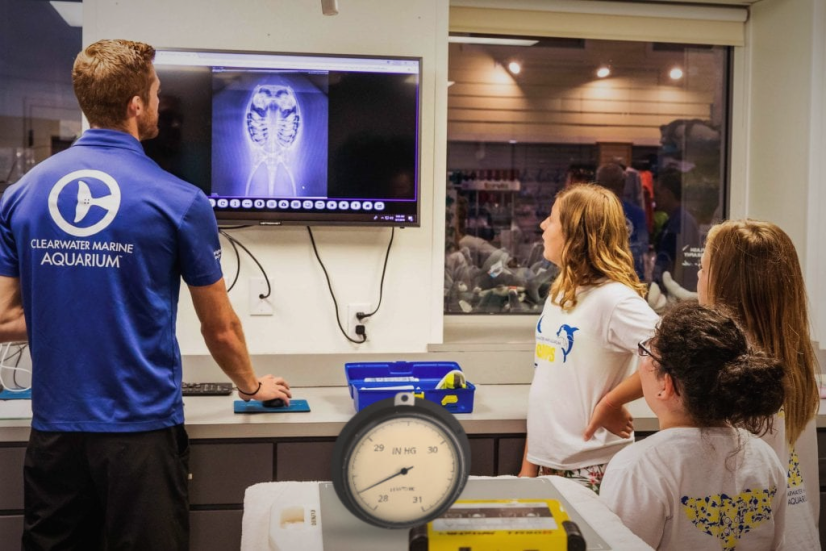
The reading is inHg 28.3
